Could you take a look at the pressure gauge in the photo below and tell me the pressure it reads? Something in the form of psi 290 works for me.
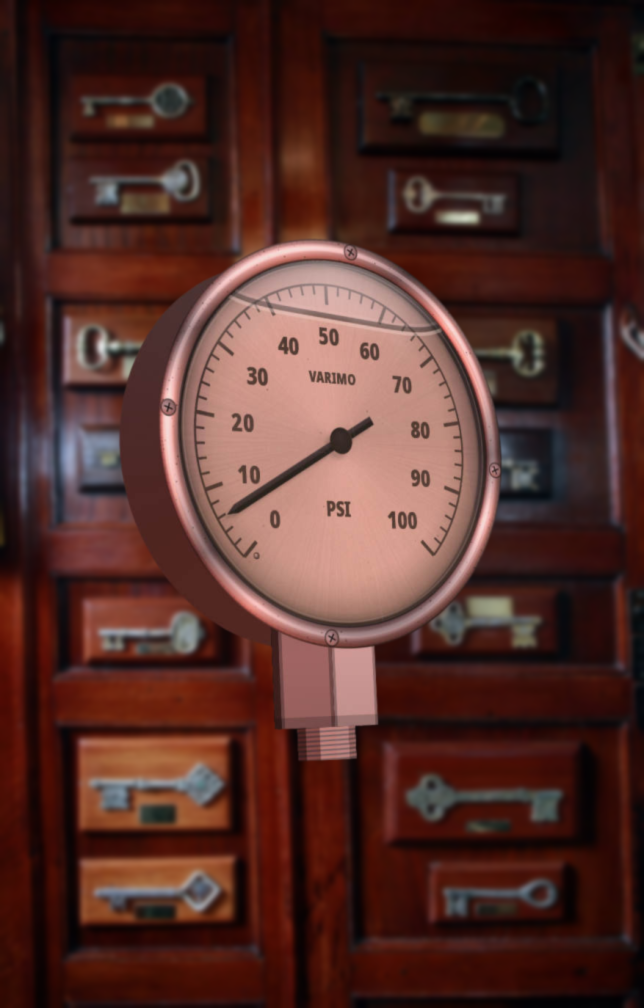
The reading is psi 6
